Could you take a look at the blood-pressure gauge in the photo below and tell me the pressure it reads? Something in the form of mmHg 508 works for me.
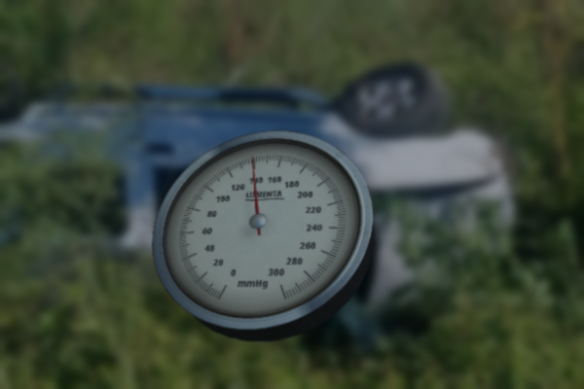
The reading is mmHg 140
